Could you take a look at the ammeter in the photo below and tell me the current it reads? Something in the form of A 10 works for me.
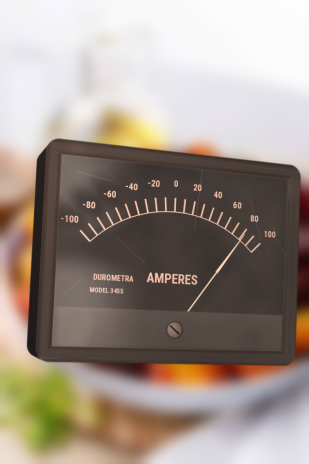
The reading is A 80
